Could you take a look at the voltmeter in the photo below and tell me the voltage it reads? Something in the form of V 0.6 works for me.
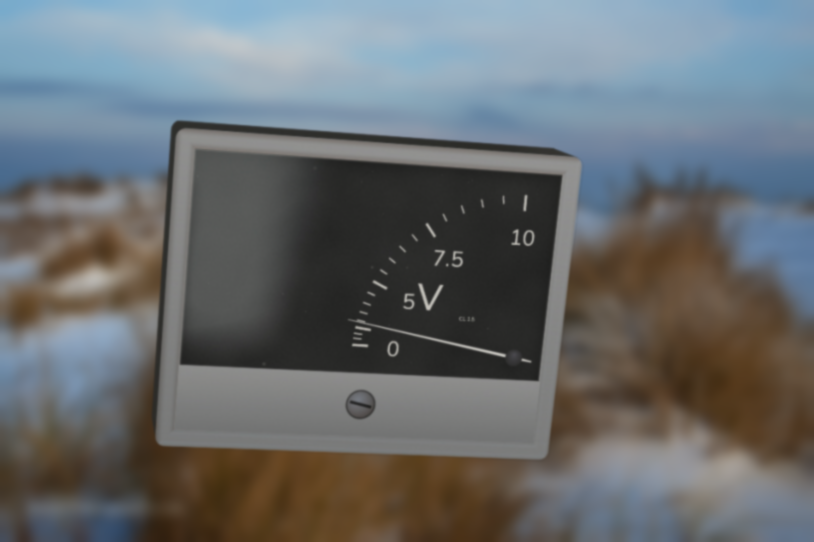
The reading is V 3
